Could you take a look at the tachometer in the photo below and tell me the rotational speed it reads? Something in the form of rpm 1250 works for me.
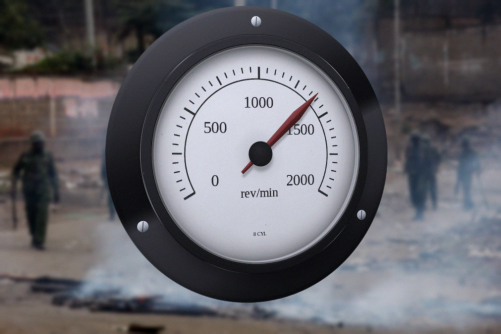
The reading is rpm 1375
